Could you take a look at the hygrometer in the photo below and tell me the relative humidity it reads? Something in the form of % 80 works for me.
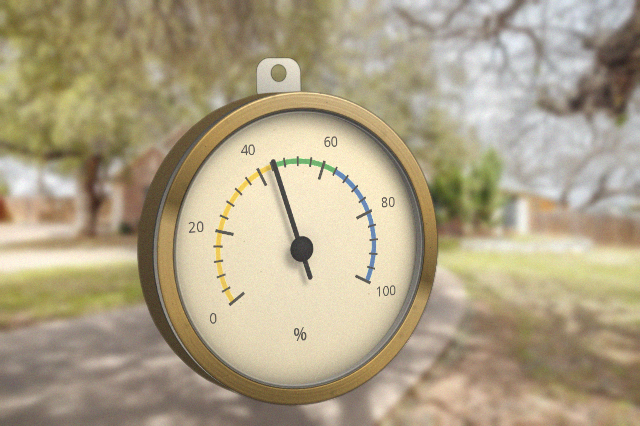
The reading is % 44
